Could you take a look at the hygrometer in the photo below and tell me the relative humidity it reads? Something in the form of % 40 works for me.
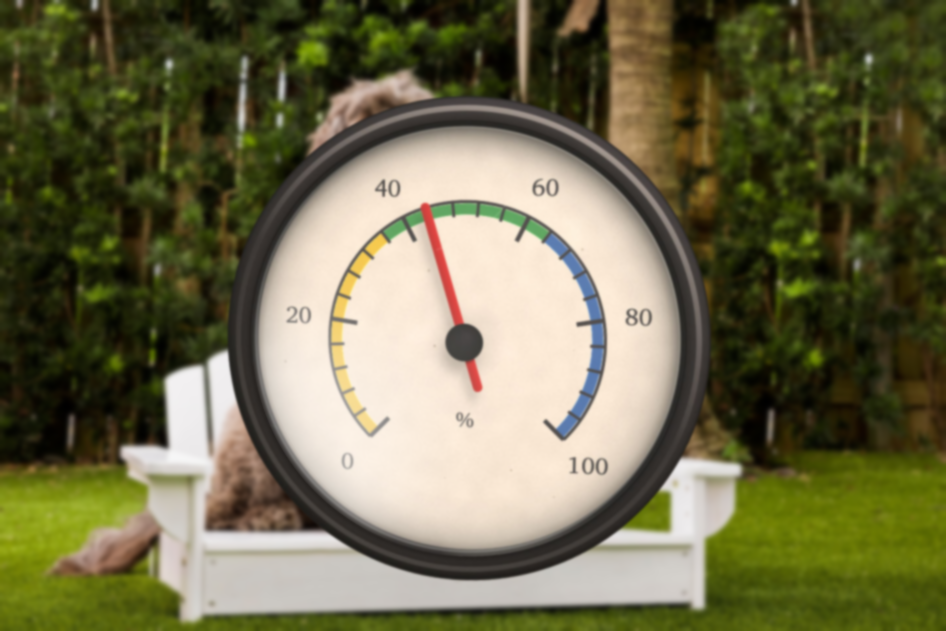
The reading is % 44
